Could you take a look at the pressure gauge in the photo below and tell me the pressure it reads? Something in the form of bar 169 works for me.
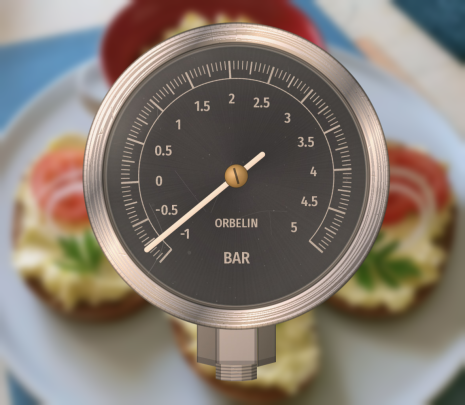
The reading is bar -0.8
